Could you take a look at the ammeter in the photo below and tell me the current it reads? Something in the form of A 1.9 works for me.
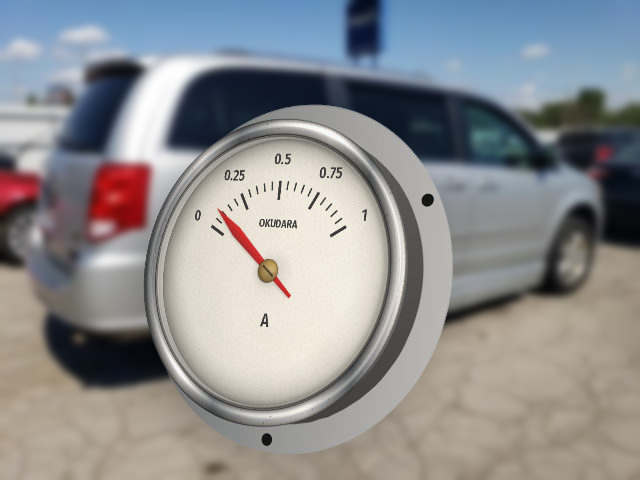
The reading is A 0.1
